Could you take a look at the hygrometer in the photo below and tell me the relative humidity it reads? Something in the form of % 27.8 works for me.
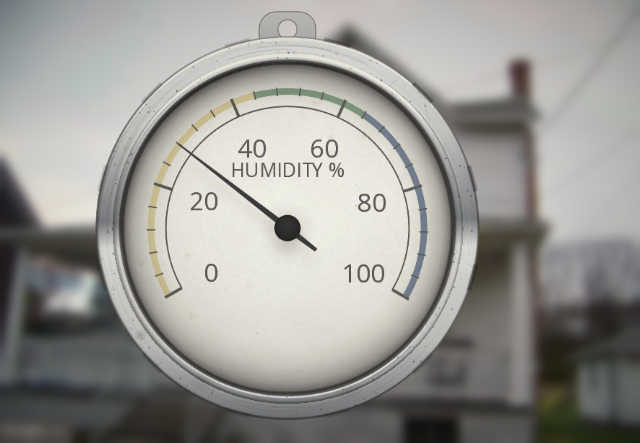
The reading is % 28
